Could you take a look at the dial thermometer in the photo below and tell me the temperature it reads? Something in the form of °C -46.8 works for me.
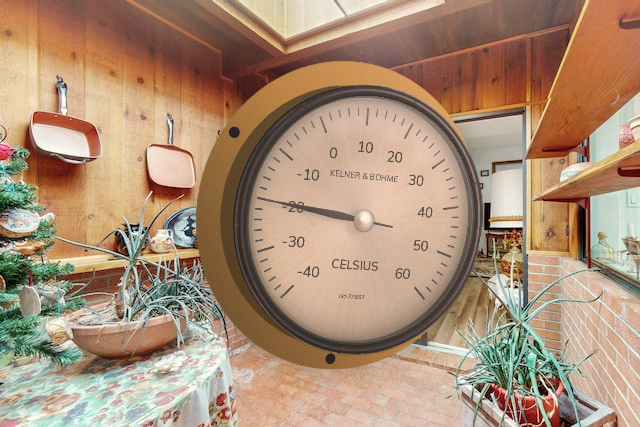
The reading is °C -20
